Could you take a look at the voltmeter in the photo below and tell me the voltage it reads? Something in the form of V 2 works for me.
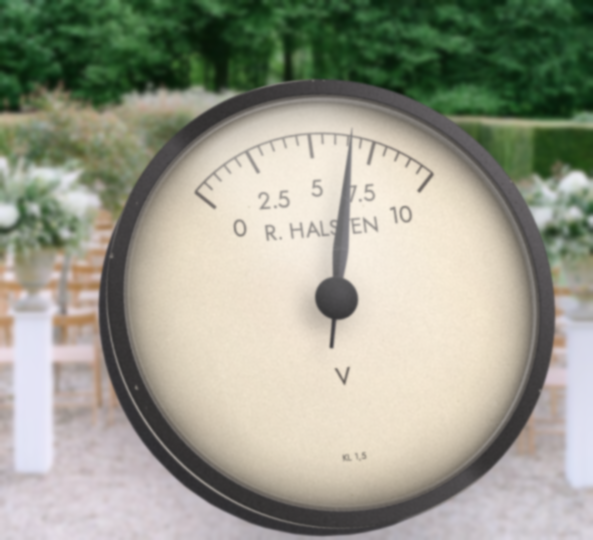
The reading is V 6.5
